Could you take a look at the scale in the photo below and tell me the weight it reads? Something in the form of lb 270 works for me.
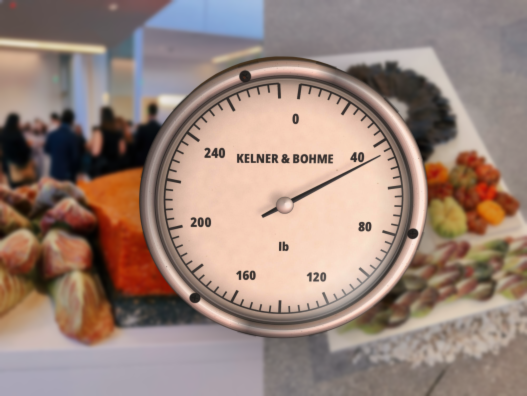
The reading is lb 44
